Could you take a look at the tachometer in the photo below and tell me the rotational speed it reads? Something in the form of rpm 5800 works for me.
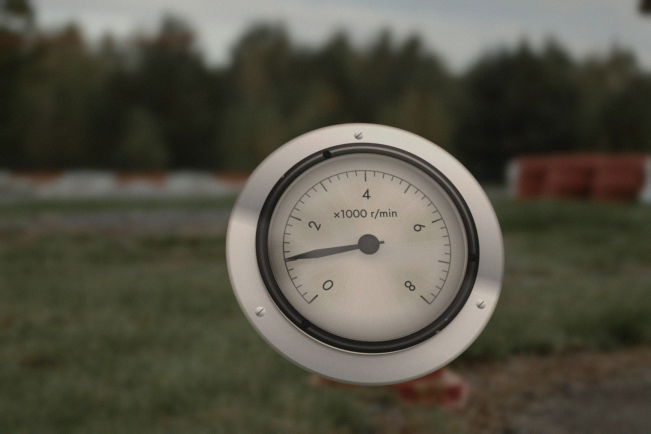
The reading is rpm 1000
